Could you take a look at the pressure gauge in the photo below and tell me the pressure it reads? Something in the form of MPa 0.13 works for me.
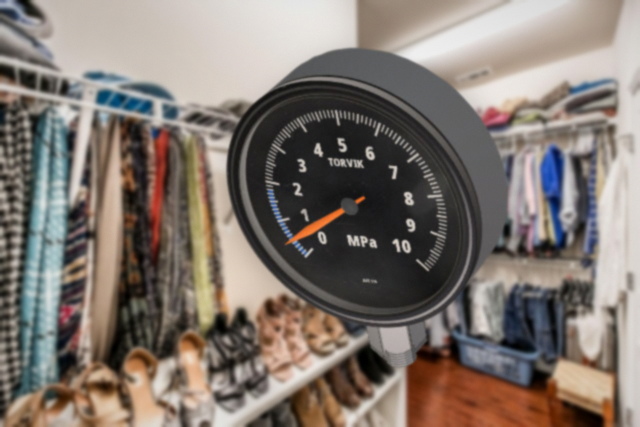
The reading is MPa 0.5
